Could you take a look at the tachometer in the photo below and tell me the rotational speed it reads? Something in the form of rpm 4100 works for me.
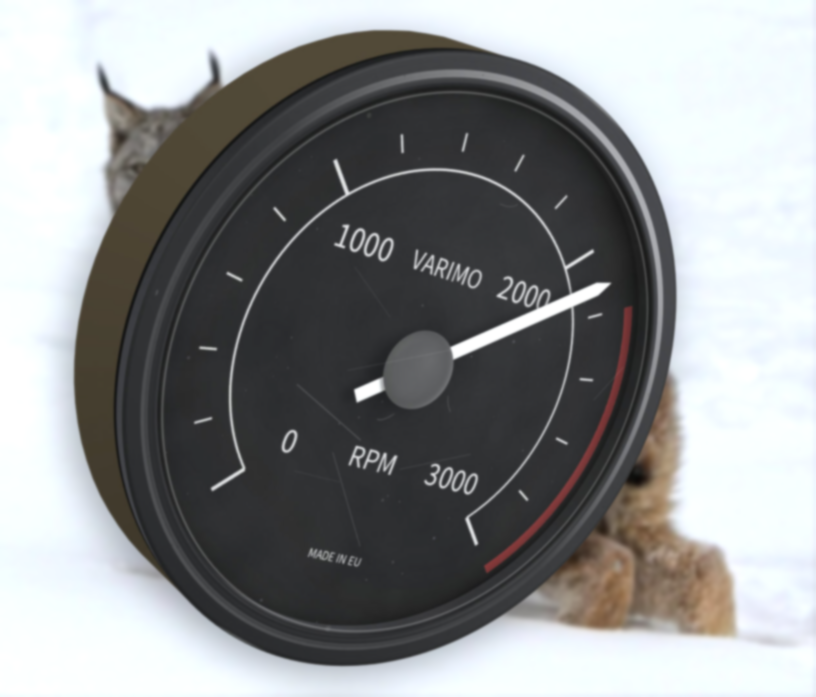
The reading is rpm 2100
